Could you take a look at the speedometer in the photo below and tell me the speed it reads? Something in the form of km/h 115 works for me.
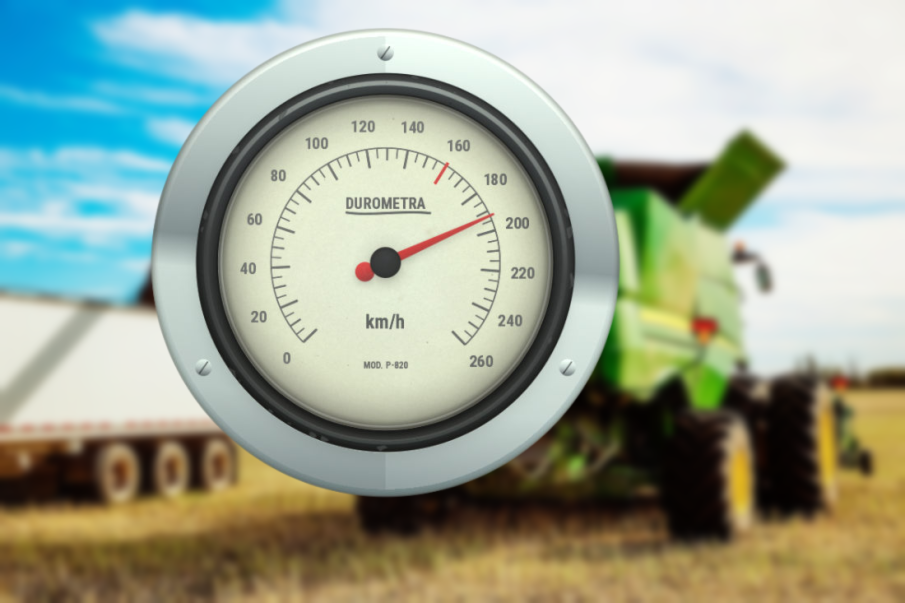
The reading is km/h 192.5
